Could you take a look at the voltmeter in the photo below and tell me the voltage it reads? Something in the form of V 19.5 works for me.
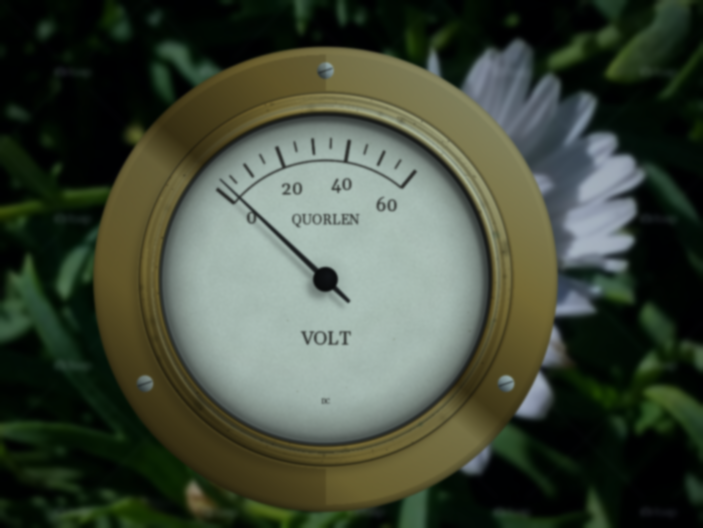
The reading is V 2.5
